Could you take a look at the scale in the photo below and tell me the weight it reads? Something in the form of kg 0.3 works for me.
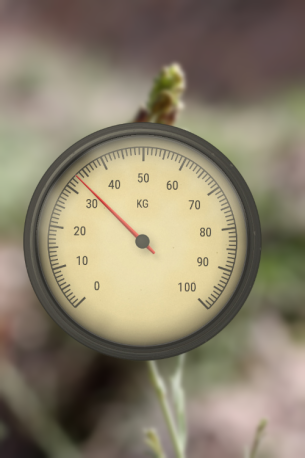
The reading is kg 33
